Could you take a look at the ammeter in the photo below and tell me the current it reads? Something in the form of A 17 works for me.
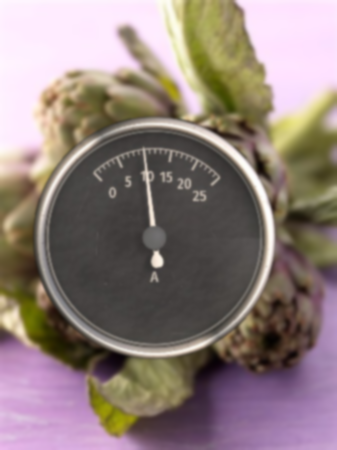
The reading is A 10
